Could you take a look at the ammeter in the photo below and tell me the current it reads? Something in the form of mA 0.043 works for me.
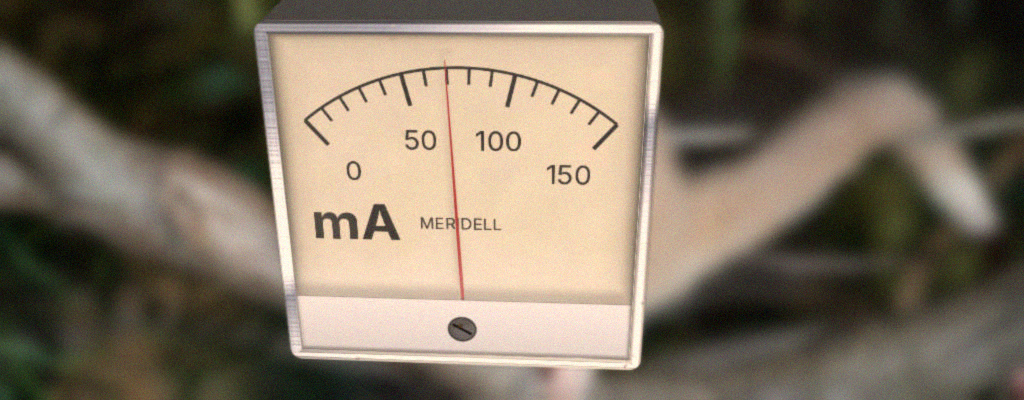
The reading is mA 70
